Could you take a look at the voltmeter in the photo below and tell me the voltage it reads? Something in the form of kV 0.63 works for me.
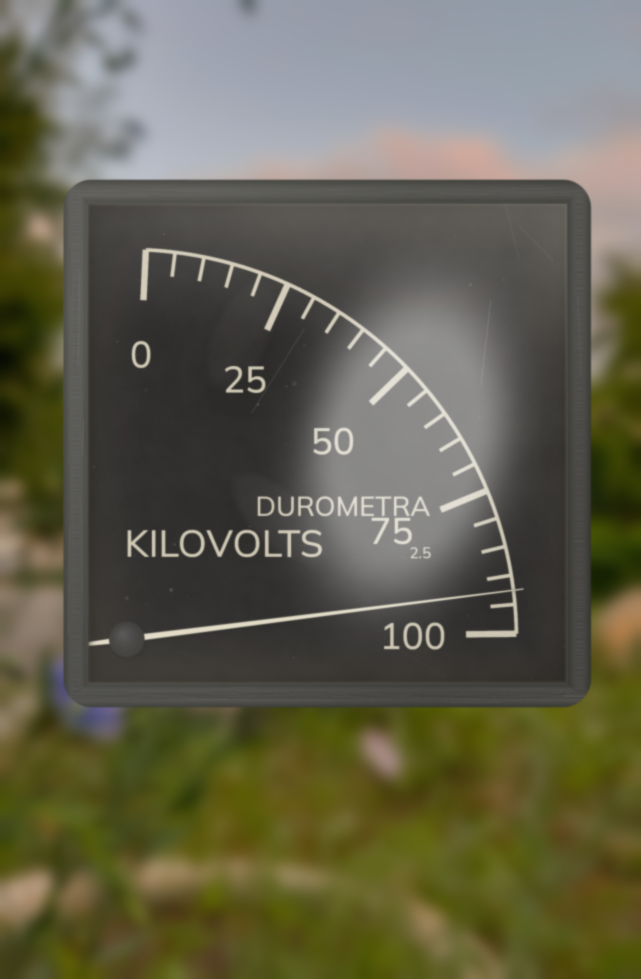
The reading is kV 92.5
